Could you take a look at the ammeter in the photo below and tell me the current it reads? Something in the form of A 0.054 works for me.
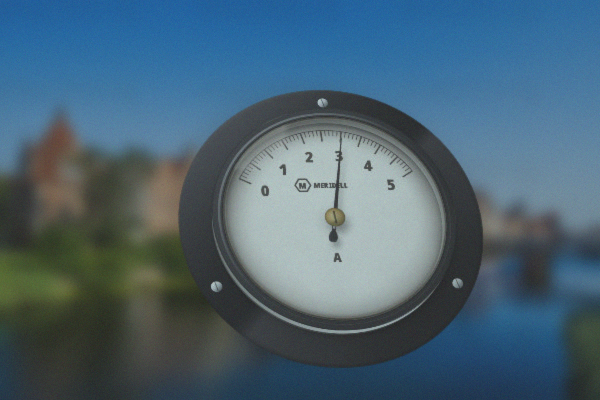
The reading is A 3
